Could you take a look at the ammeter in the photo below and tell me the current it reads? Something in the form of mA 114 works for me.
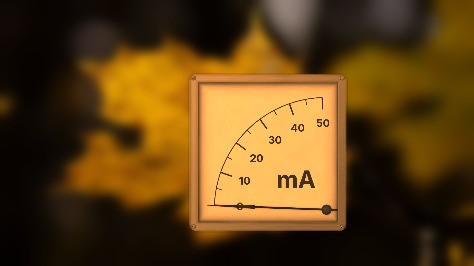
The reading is mA 0
